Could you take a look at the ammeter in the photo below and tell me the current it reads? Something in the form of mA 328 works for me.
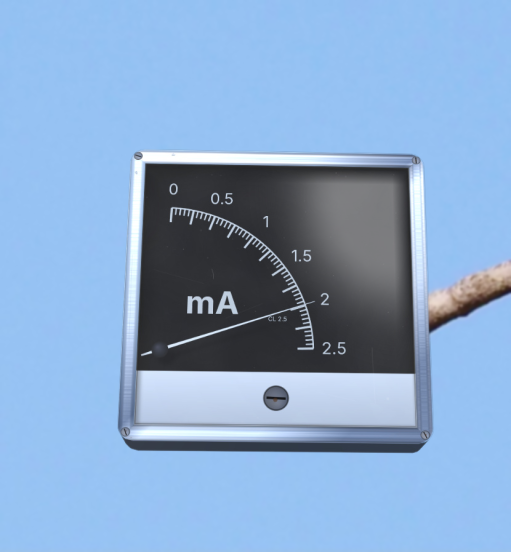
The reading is mA 2
